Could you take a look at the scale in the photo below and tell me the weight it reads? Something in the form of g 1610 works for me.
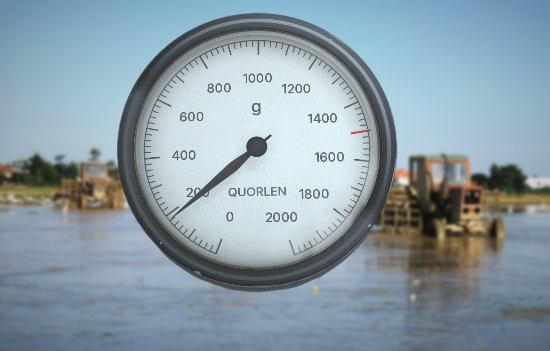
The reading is g 180
